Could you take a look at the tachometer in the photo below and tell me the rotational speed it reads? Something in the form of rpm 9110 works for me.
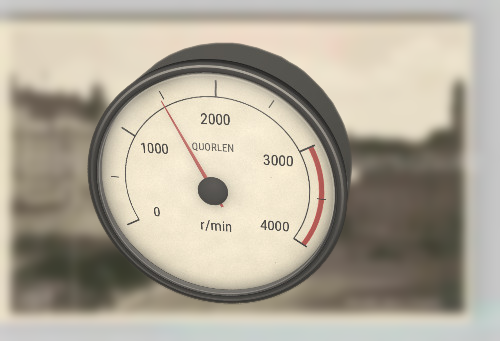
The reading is rpm 1500
